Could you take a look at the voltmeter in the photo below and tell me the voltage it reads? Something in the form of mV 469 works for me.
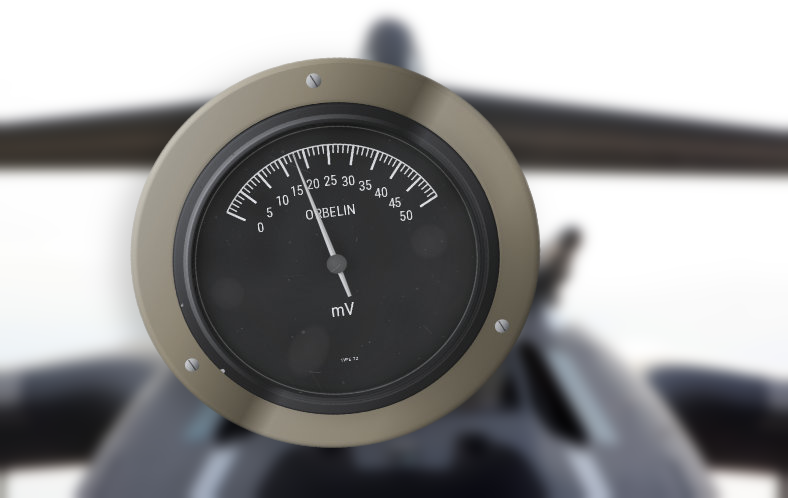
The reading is mV 18
